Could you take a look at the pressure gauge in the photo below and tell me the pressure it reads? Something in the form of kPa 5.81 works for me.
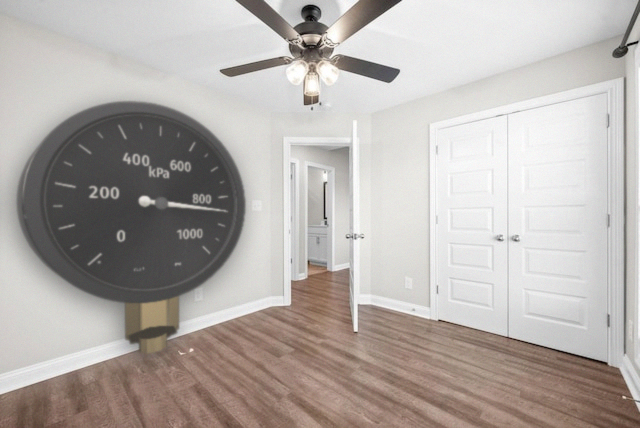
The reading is kPa 850
